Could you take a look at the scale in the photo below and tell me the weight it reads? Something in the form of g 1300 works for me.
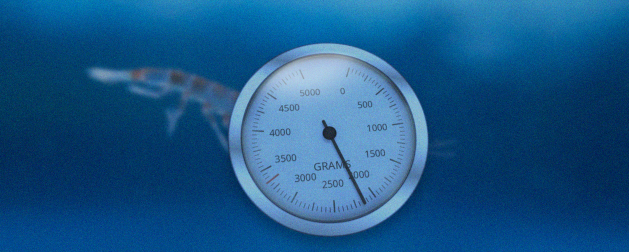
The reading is g 2150
